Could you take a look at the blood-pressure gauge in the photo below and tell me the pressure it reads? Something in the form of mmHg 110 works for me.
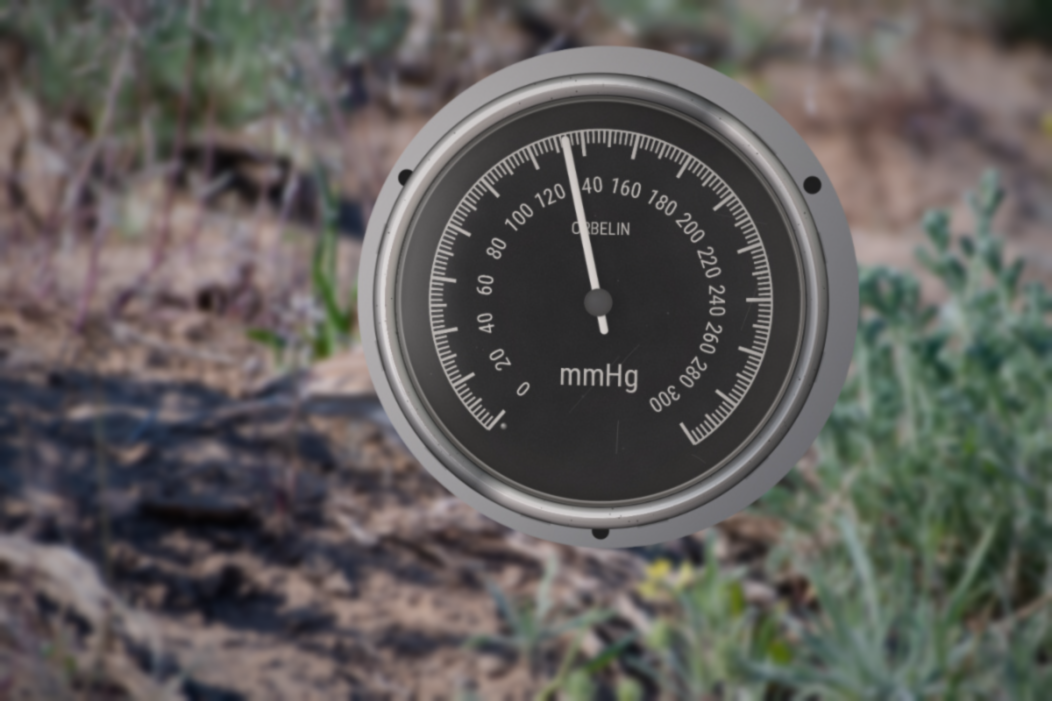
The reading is mmHg 134
